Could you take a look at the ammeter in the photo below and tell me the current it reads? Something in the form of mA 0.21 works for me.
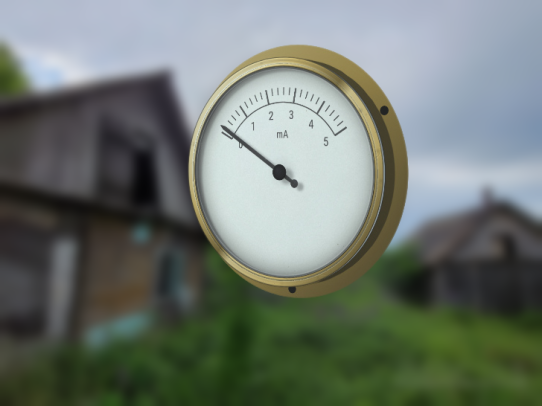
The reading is mA 0.2
